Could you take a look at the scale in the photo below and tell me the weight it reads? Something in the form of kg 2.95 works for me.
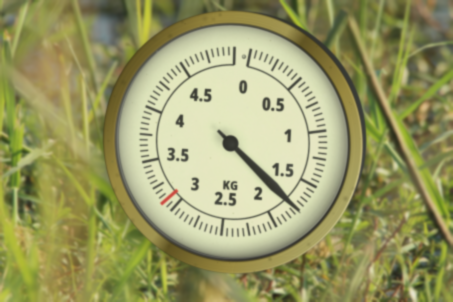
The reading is kg 1.75
